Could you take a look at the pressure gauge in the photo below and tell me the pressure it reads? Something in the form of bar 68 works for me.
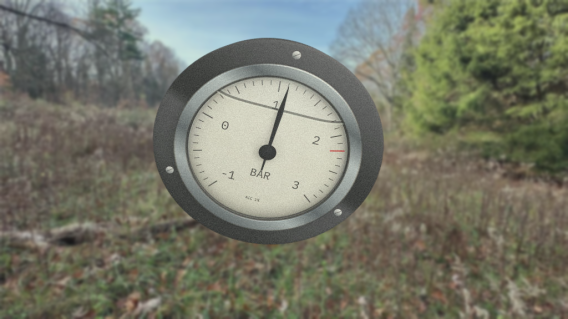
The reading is bar 1.1
